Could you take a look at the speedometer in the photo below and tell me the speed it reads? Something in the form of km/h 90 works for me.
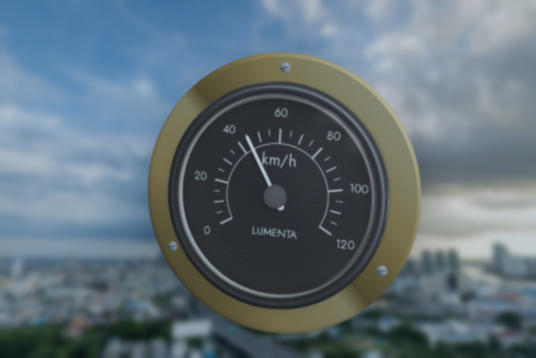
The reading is km/h 45
